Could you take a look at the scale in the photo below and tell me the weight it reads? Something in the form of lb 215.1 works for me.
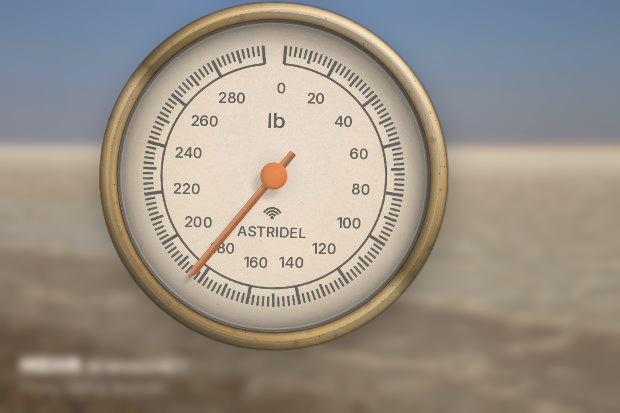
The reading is lb 184
